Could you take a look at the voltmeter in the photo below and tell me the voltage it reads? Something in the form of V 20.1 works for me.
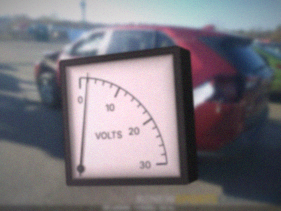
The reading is V 2
